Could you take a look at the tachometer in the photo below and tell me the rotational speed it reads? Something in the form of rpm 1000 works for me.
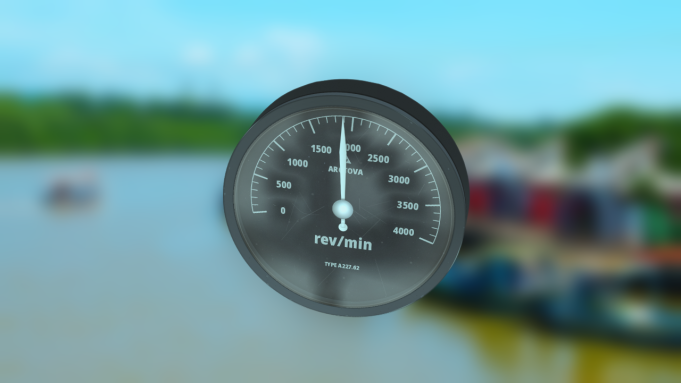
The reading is rpm 1900
